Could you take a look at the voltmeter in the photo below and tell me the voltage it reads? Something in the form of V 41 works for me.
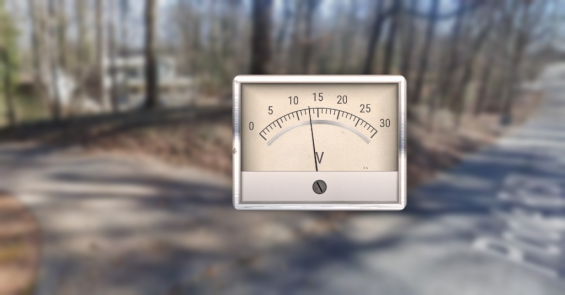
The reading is V 13
